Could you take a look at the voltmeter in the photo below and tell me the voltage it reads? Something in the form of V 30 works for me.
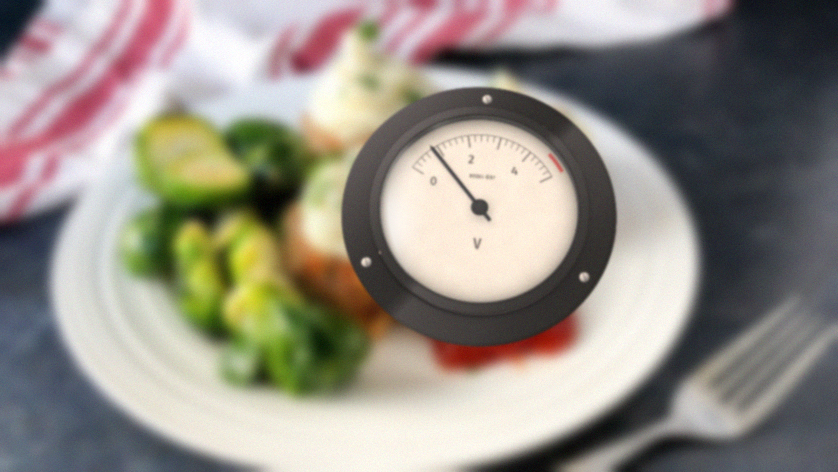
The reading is V 0.8
